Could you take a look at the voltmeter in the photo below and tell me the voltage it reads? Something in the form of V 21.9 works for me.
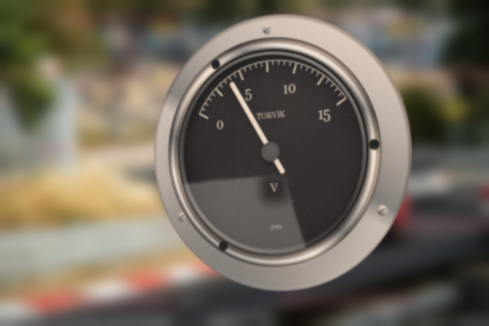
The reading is V 4
